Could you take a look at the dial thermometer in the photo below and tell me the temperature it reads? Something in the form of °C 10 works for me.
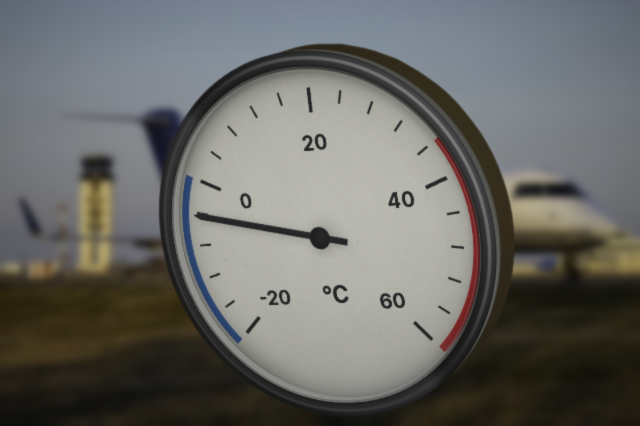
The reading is °C -4
